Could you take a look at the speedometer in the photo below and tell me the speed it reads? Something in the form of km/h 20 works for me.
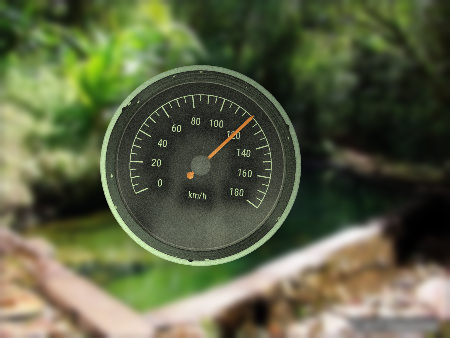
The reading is km/h 120
